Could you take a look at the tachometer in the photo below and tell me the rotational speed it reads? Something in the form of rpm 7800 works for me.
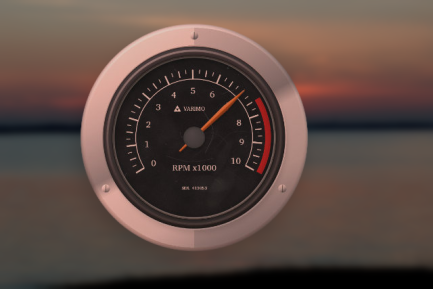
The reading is rpm 7000
